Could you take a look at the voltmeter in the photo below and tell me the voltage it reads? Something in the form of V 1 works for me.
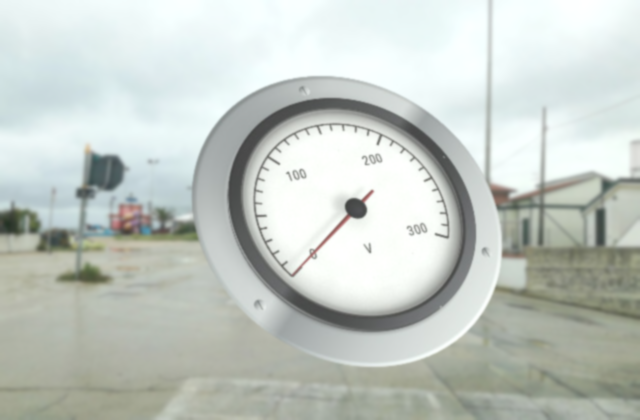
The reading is V 0
